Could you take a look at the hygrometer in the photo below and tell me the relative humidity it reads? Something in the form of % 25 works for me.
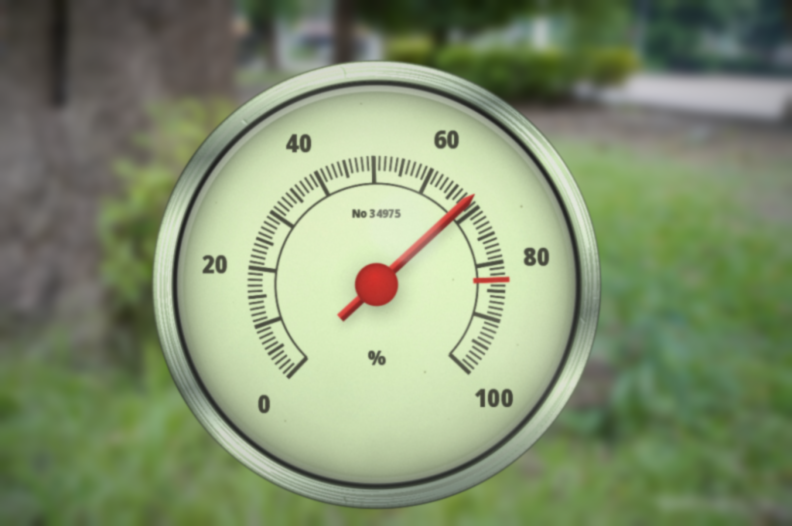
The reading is % 68
